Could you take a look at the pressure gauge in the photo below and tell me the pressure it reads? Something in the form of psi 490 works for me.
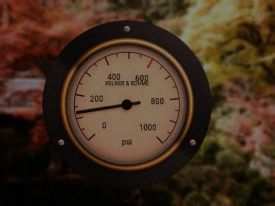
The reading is psi 125
